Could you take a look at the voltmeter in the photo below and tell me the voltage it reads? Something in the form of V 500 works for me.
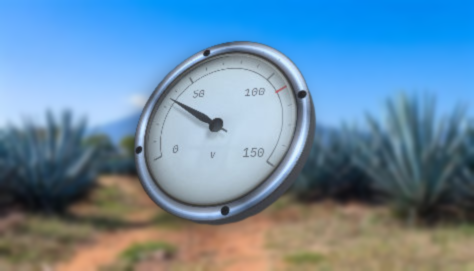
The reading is V 35
